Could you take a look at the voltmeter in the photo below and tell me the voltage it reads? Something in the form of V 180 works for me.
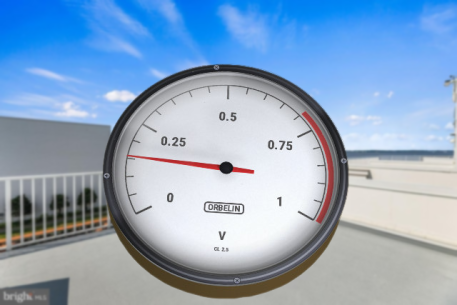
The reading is V 0.15
